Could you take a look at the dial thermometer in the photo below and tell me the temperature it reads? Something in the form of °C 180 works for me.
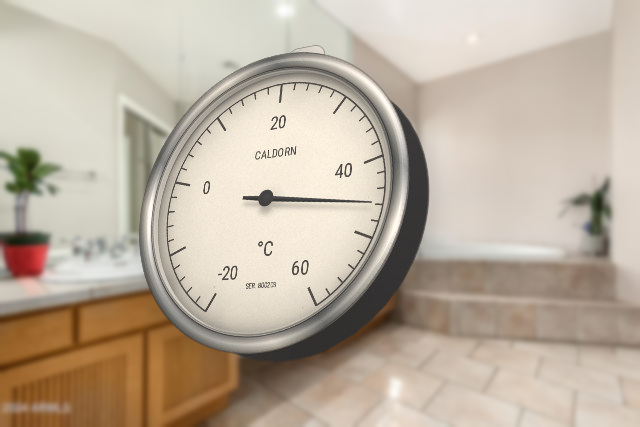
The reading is °C 46
